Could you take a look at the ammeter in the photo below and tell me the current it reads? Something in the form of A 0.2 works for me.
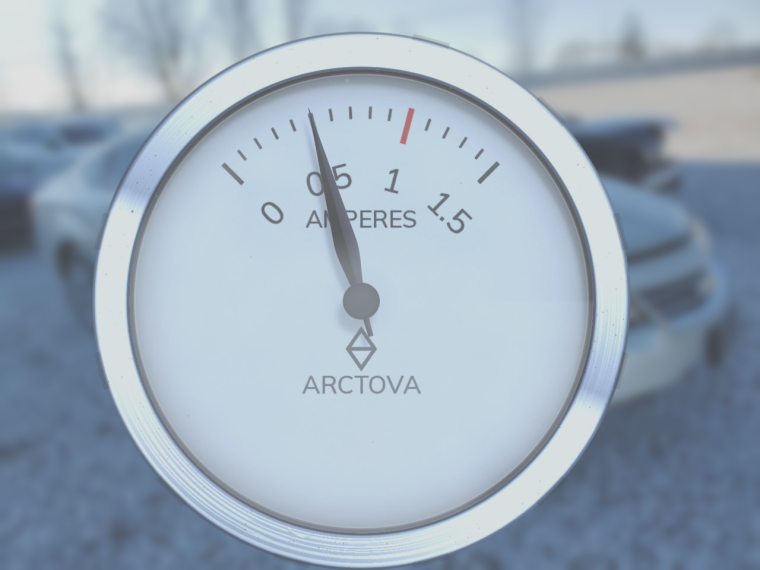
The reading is A 0.5
